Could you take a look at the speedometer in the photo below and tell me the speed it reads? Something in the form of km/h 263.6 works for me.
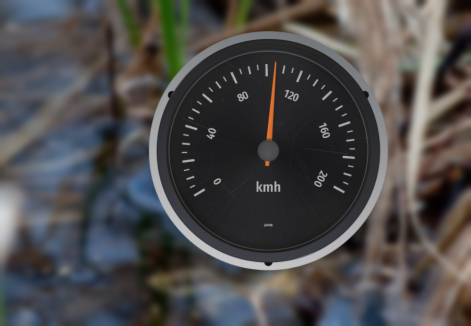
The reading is km/h 105
